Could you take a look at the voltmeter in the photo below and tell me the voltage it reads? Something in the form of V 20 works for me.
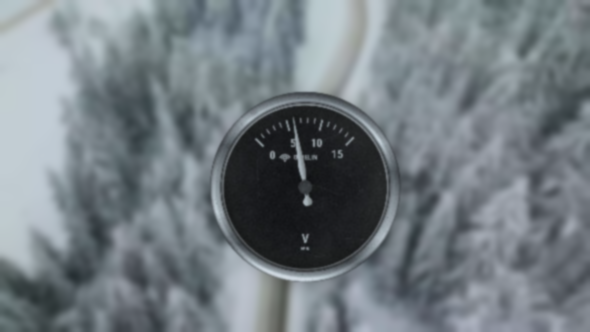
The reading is V 6
